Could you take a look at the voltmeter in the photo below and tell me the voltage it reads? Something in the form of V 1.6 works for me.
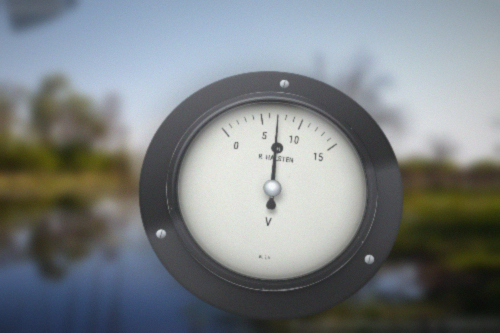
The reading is V 7
